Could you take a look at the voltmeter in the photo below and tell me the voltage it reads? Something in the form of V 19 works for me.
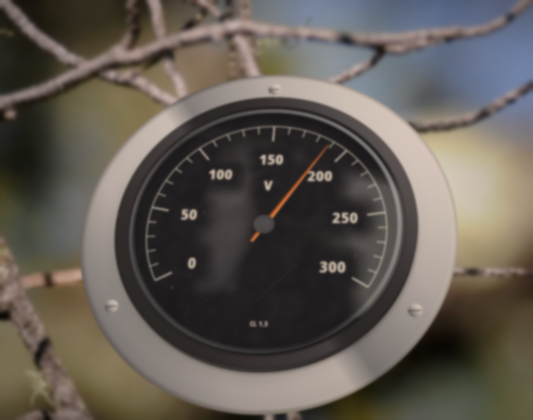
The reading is V 190
